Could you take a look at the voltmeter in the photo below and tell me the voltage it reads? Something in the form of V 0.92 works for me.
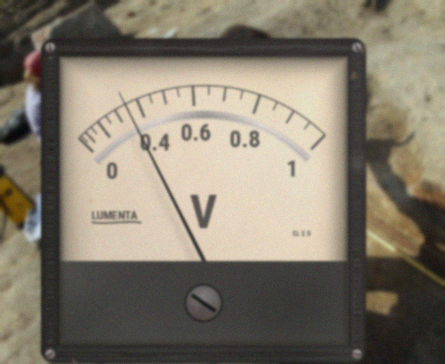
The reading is V 0.35
